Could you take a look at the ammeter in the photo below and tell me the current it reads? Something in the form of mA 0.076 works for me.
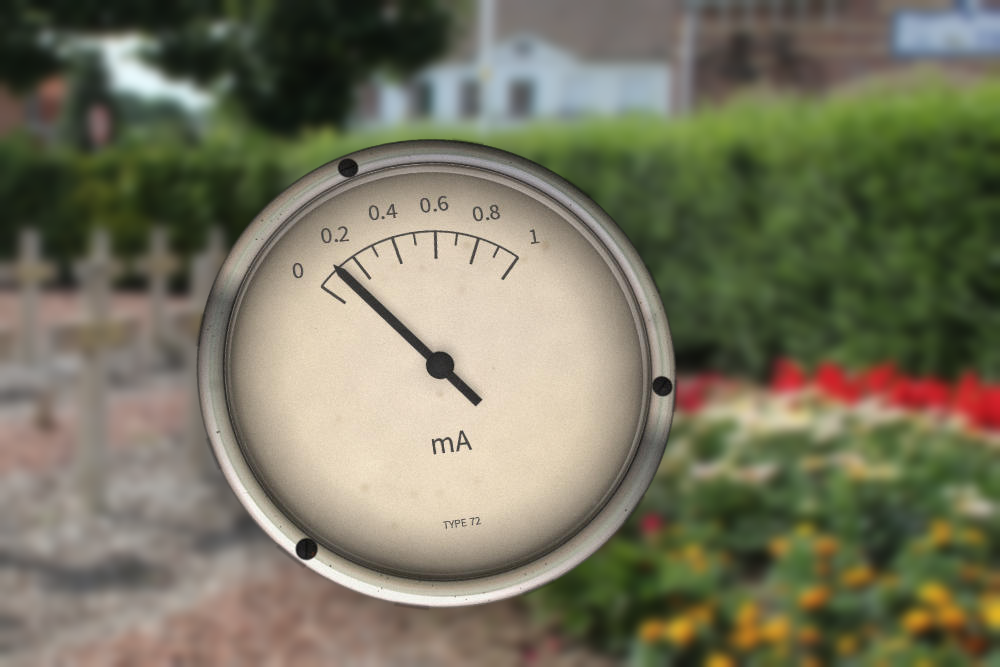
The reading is mA 0.1
